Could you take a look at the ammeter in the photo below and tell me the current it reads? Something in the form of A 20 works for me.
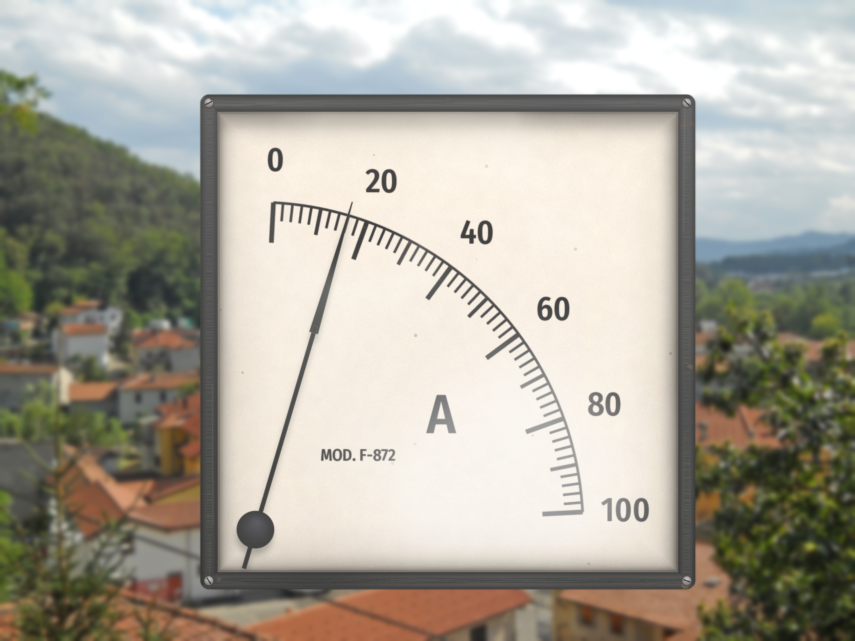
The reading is A 16
